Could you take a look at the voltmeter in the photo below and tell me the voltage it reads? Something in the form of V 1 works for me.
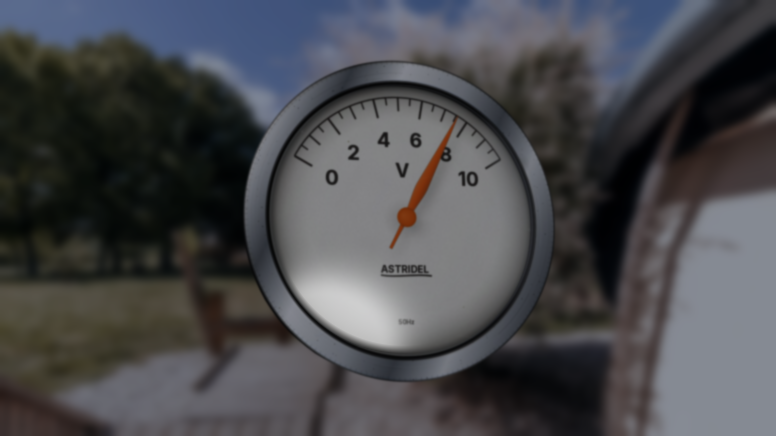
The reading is V 7.5
